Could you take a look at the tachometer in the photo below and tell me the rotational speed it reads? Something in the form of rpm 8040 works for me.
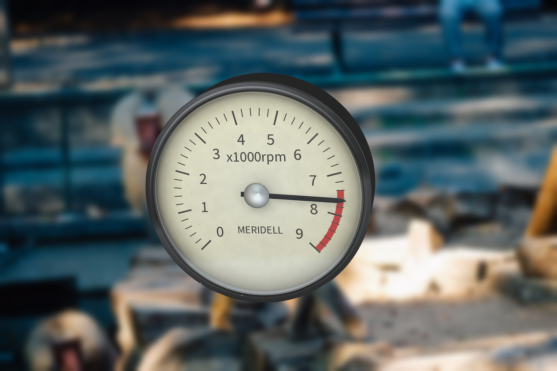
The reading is rpm 7600
